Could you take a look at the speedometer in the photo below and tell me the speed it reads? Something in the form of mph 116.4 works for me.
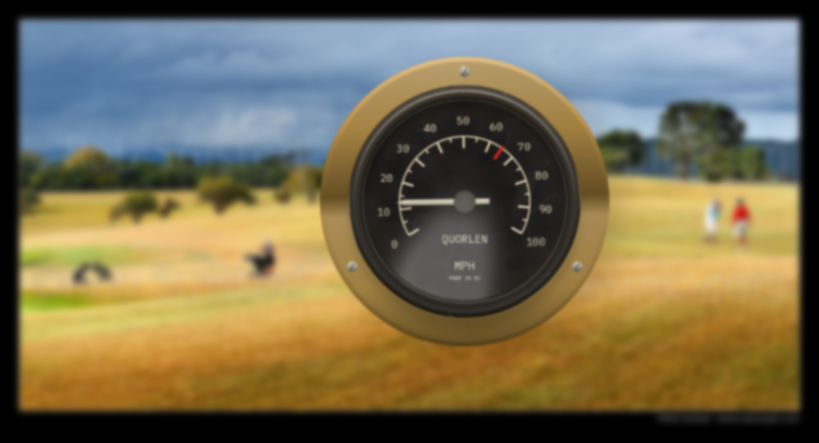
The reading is mph 12.5
